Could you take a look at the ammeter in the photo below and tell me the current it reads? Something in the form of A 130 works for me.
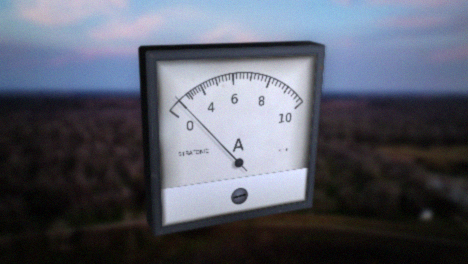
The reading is A 2
